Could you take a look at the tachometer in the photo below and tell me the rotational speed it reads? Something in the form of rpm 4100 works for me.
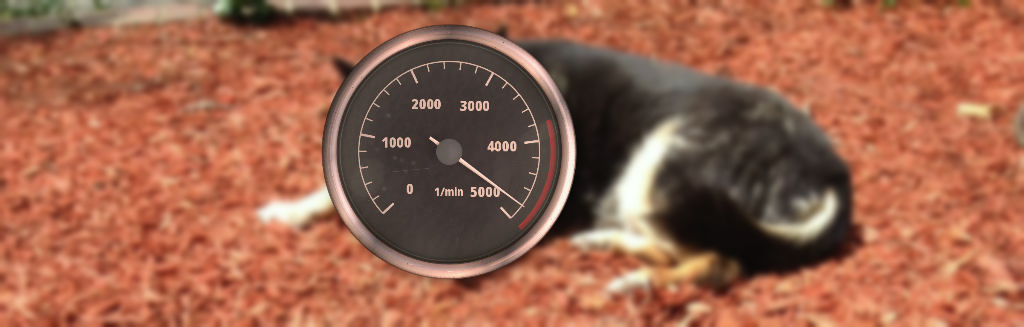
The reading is rpm 4800
